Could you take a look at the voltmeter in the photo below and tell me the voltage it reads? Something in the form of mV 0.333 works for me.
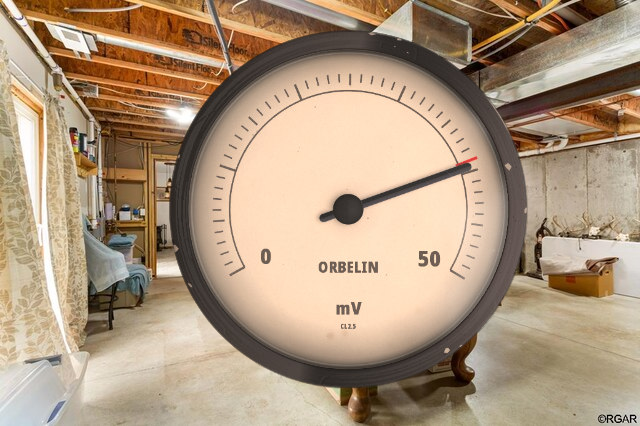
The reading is mV 39.5
